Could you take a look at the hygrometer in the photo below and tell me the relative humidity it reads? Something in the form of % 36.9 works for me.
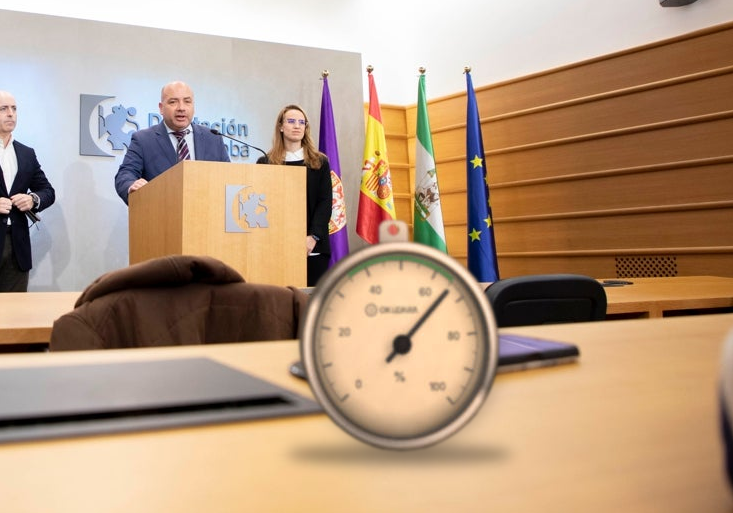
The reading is % 65
